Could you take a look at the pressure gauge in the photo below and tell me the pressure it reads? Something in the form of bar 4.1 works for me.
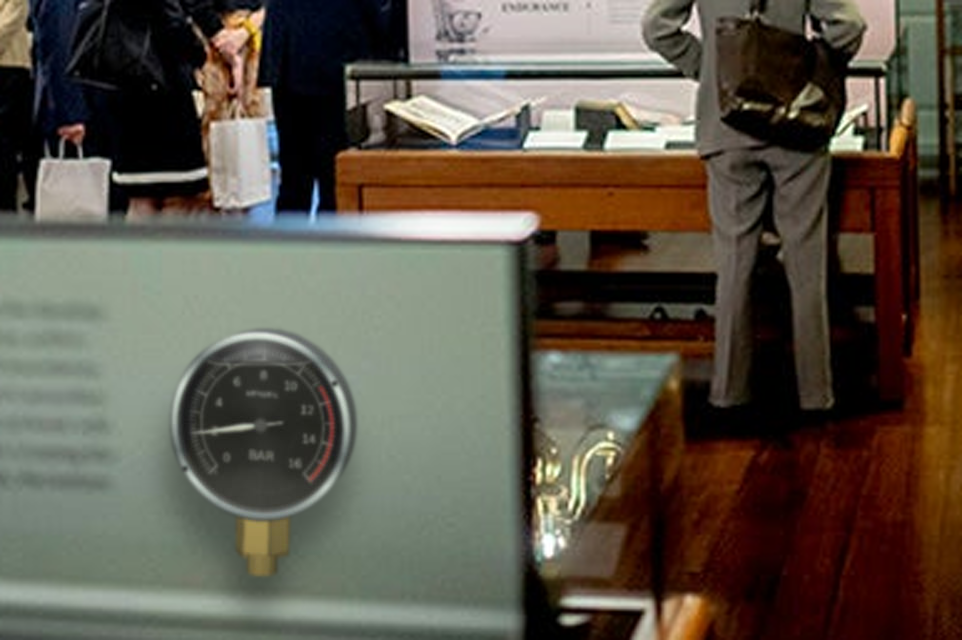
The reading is bar 2
